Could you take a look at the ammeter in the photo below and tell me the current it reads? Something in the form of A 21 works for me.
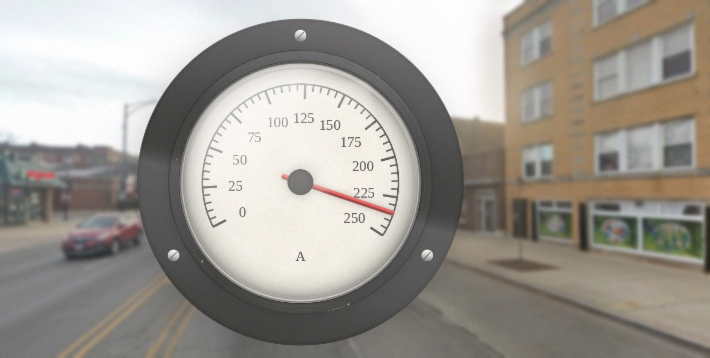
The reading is A 235
